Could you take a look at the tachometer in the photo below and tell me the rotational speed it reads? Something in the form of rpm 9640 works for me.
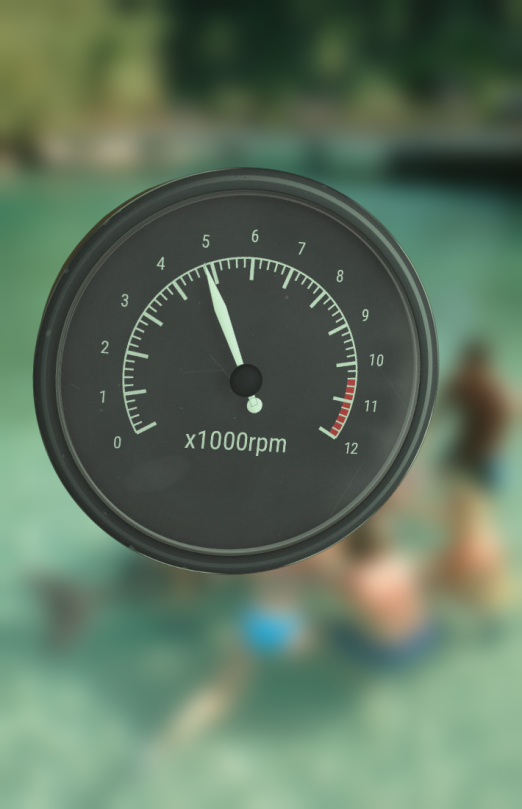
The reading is rpm 4800
